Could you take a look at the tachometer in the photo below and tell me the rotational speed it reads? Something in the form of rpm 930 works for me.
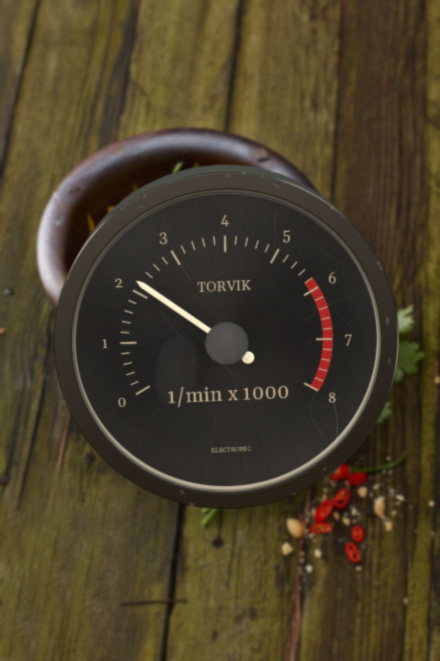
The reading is rpm 2200
